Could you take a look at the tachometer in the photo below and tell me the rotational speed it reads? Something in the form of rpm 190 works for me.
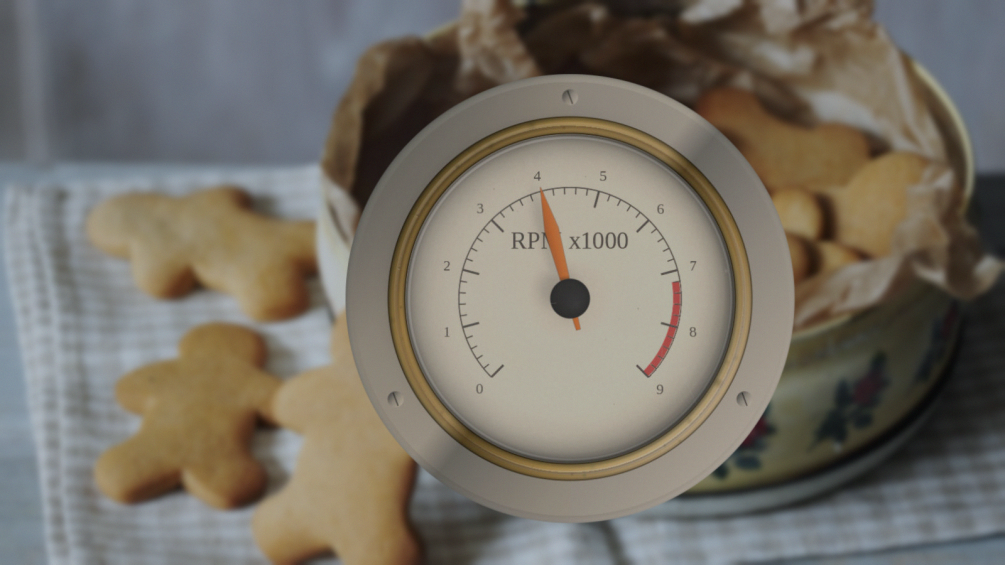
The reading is rpm 4000
